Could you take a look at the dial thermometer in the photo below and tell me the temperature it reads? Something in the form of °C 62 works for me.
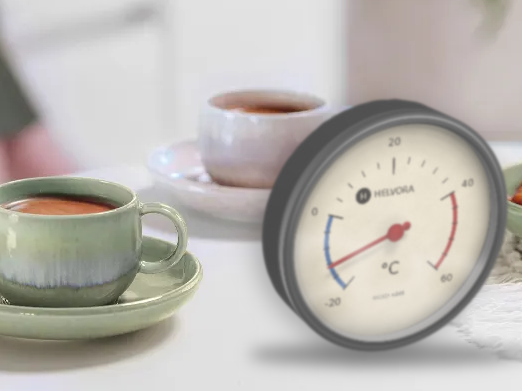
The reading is °C -12
